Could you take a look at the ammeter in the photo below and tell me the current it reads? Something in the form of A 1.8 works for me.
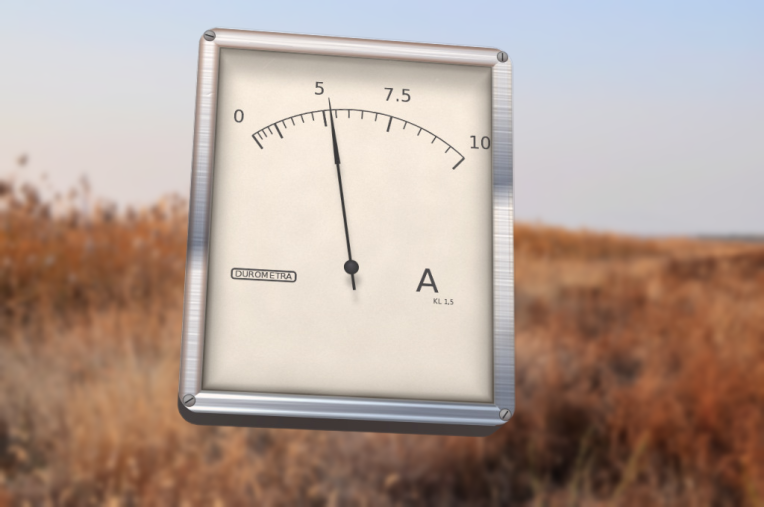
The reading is A 5.25
